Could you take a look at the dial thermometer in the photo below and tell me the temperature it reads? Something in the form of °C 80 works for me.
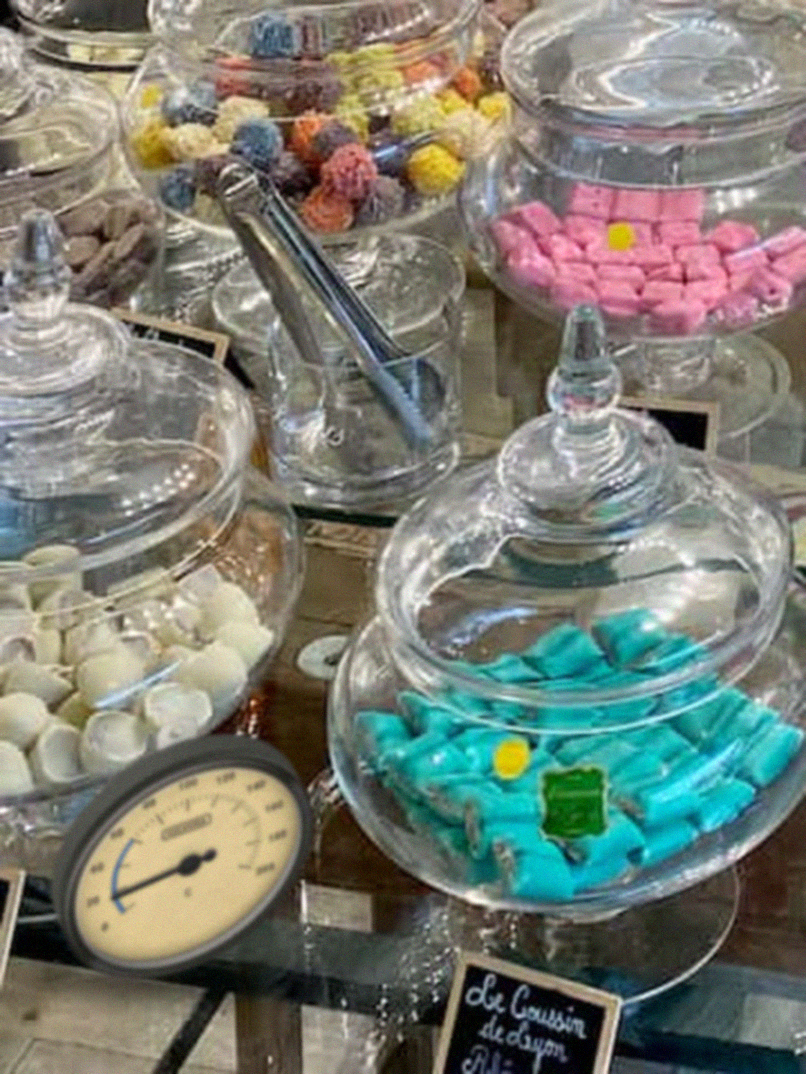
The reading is °C 20
